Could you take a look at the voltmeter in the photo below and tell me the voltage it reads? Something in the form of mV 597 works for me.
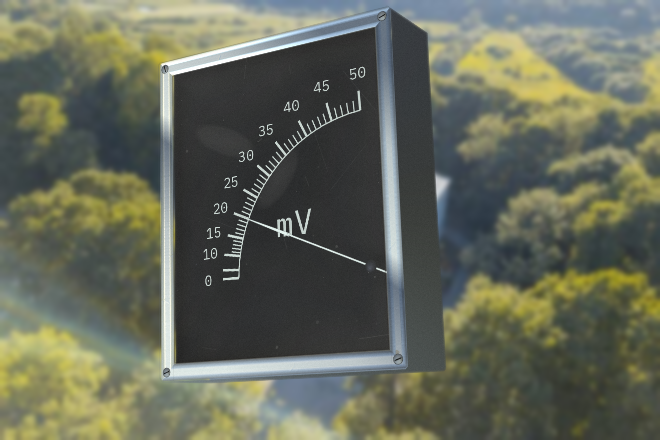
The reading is mV 20
